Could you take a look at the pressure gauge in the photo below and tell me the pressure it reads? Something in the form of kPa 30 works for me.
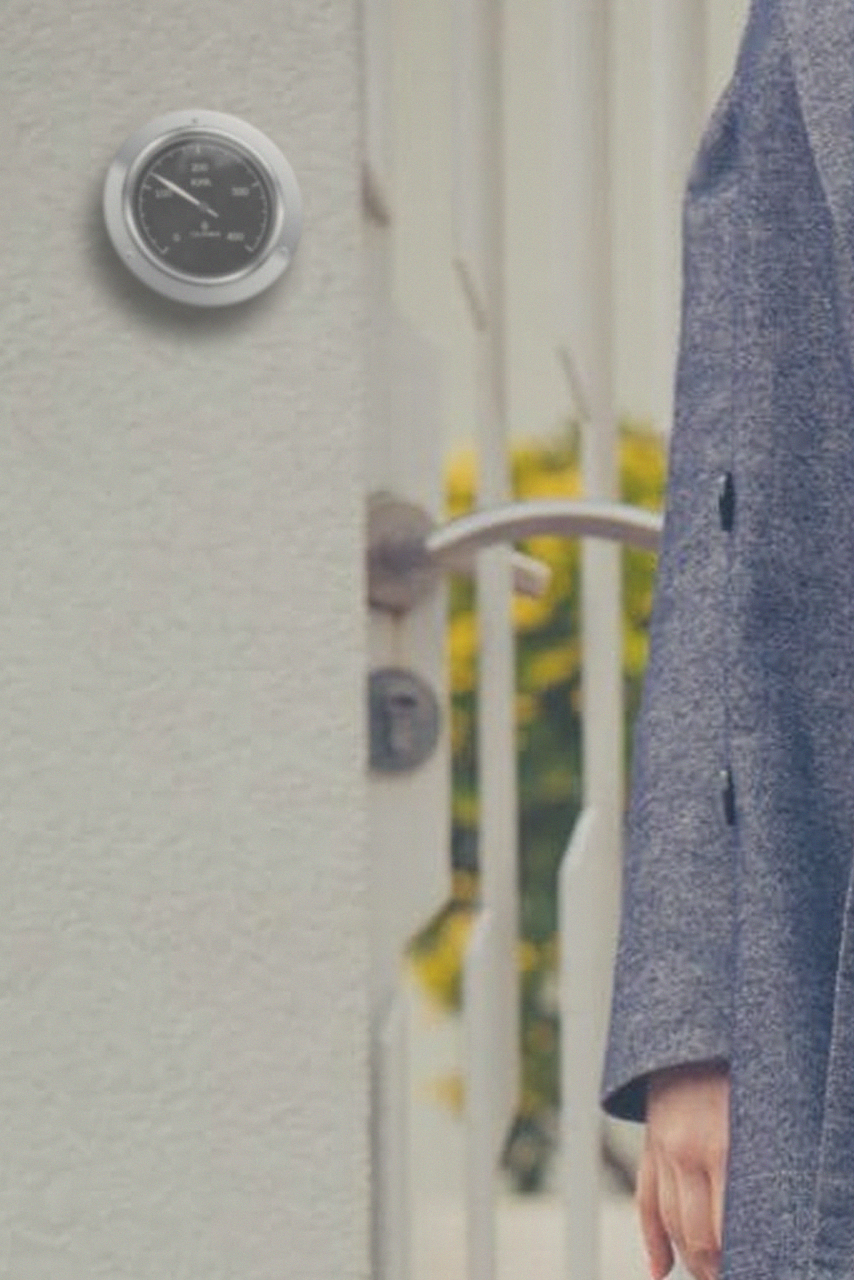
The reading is kPa 120
